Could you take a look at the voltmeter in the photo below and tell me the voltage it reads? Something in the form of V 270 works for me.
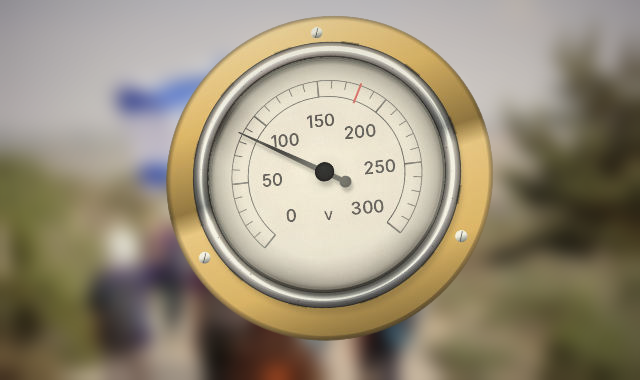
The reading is V 85
